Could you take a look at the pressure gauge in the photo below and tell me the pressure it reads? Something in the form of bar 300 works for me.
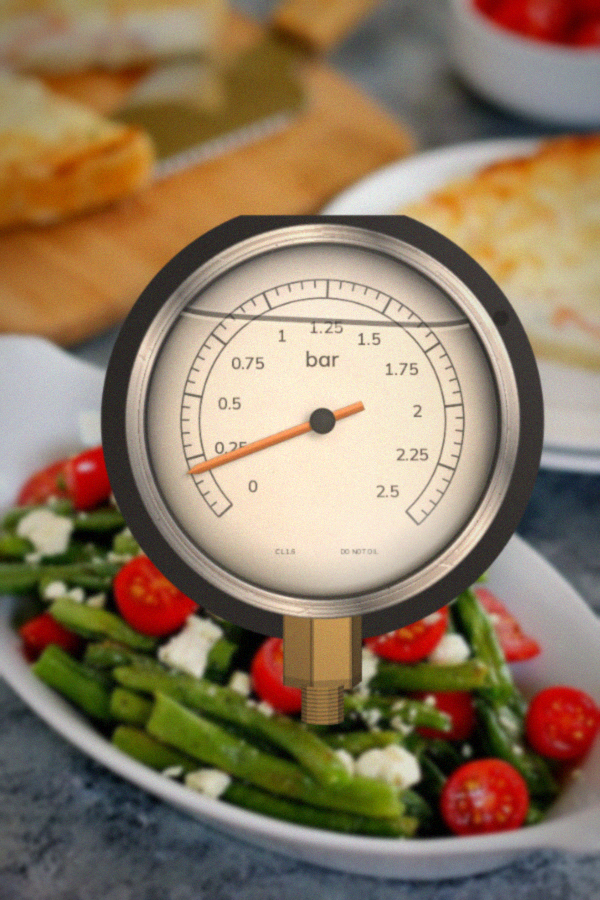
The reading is bar 0.2
